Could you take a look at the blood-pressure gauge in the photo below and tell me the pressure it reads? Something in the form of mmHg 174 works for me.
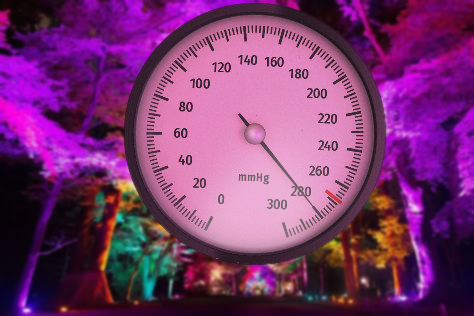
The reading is mmHg 280
